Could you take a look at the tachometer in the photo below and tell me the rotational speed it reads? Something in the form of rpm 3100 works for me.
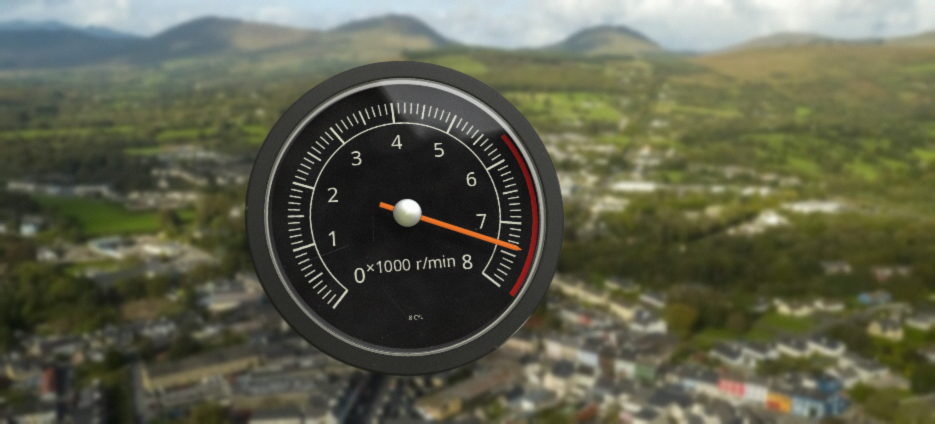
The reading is rpm 7400
